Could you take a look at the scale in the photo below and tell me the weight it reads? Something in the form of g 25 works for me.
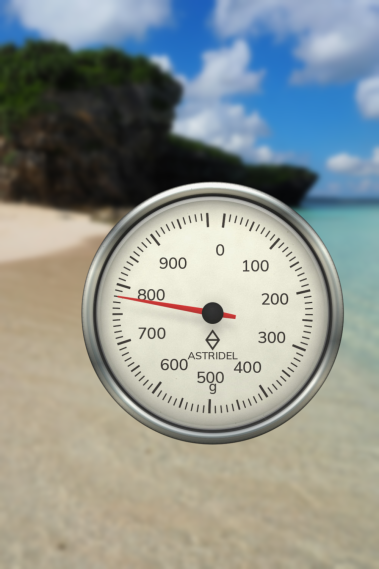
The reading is g 780
